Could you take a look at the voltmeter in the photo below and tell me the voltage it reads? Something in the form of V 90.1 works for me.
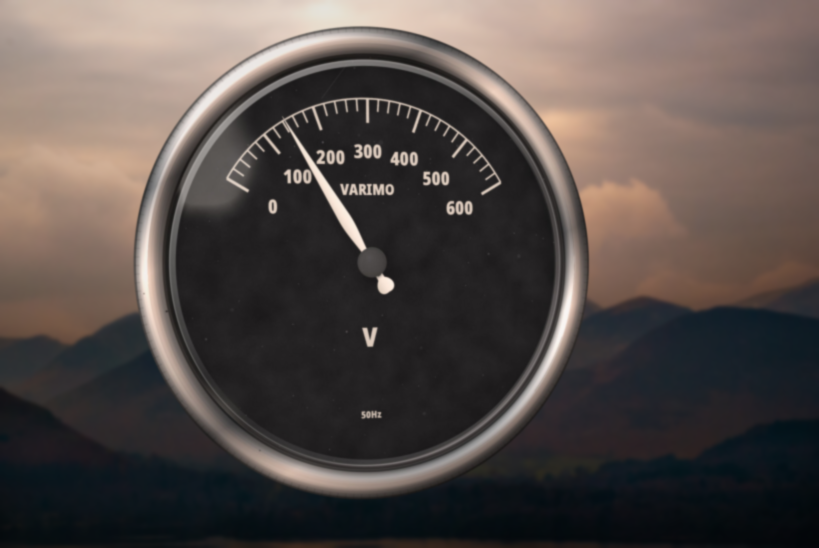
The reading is V 140
